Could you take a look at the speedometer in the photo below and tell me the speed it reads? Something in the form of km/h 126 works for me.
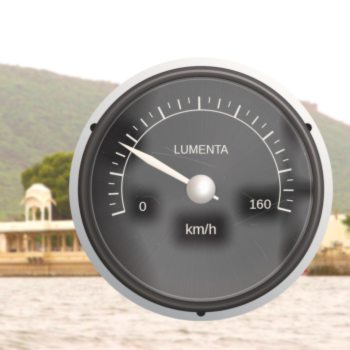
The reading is km/h 35
